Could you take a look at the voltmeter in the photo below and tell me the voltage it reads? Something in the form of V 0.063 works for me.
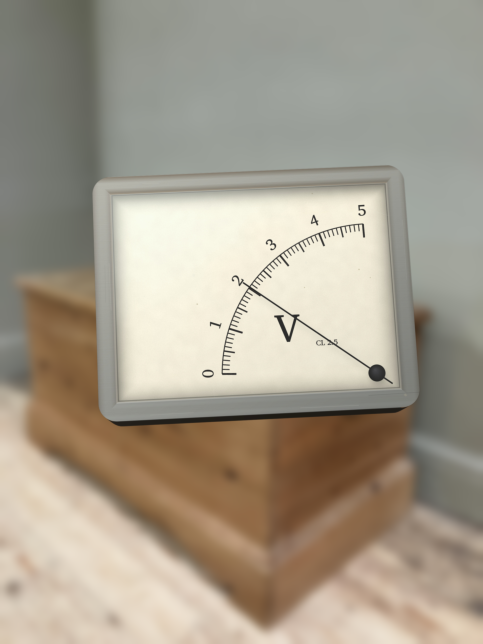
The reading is V 2
